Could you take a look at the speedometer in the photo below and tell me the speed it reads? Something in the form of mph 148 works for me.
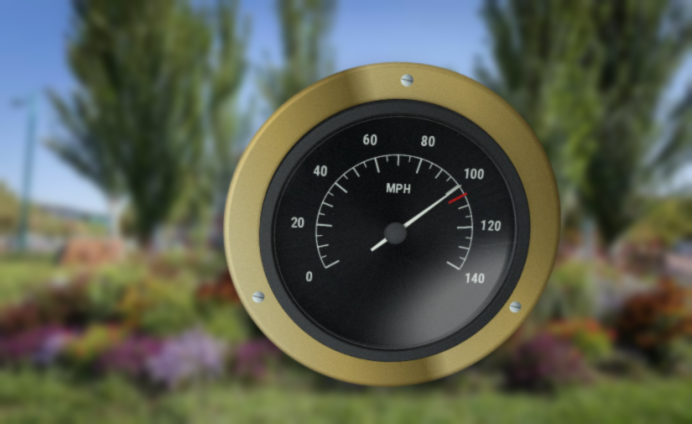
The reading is mph 100
